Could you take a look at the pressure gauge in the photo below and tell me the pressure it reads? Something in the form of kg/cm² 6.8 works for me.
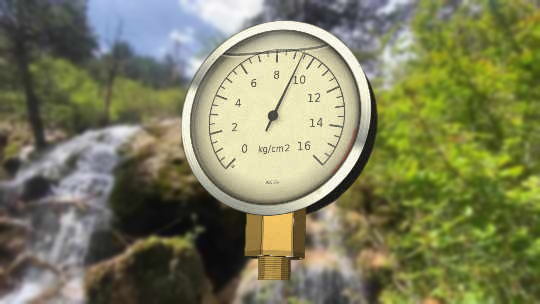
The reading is kg/cm² 9.5
